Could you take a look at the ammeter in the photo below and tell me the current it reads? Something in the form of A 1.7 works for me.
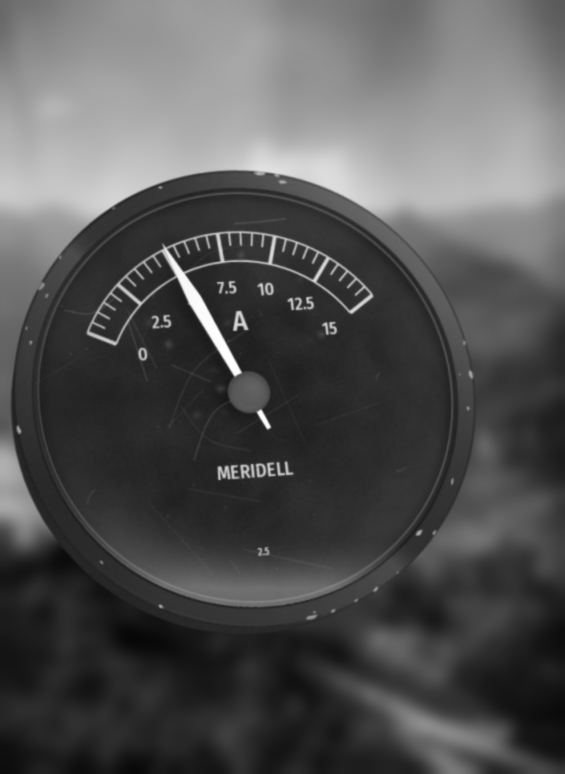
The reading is A 5
